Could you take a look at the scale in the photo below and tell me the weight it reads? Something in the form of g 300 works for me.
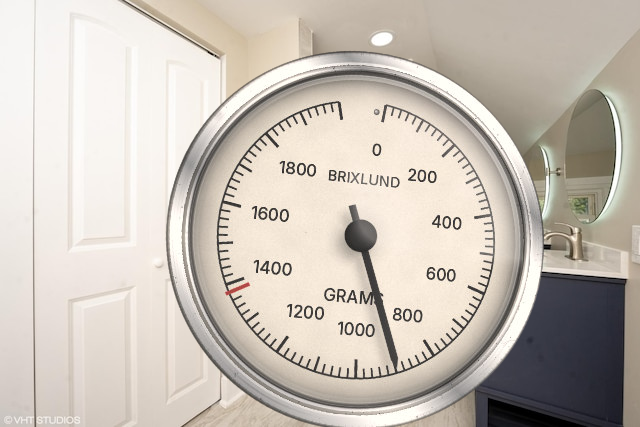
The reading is g 900
